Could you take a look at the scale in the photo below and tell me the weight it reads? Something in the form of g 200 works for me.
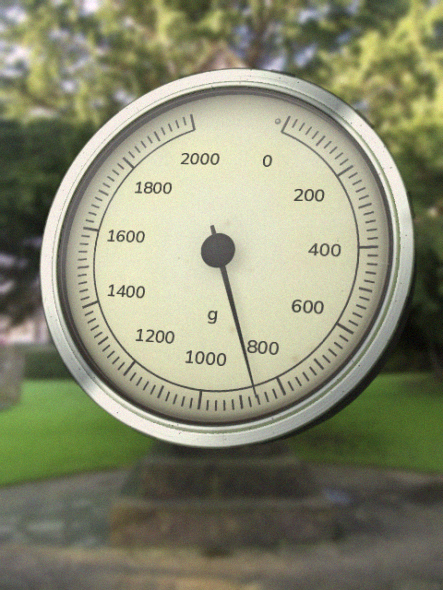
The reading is g 860
